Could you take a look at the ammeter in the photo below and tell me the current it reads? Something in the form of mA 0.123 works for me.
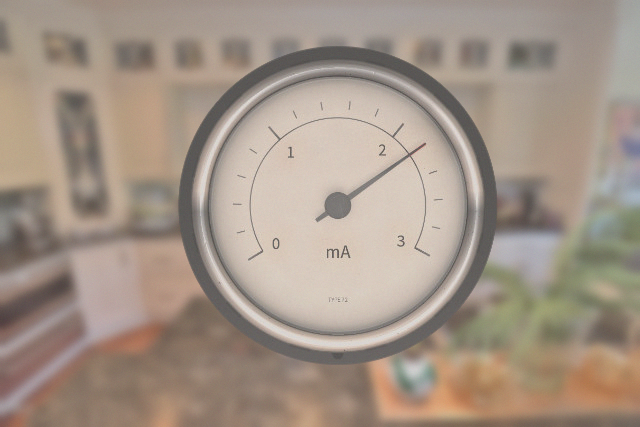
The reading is mA 2.2
